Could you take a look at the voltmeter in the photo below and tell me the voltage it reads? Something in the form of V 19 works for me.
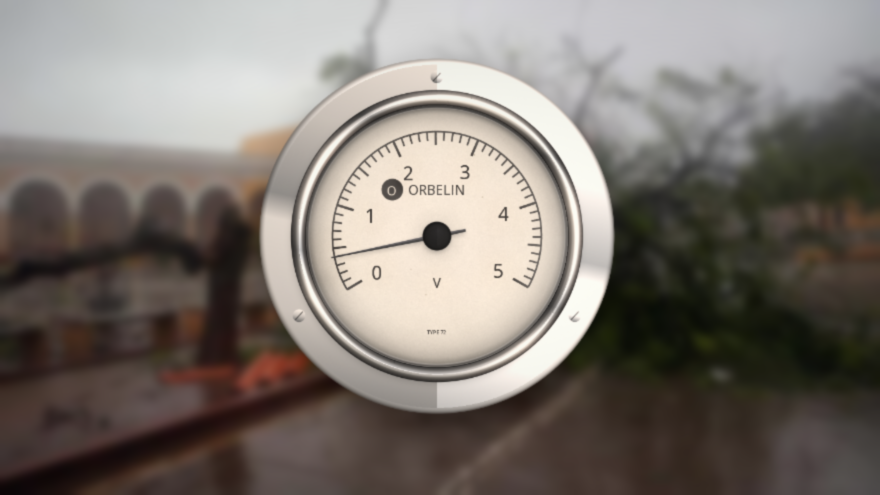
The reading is V 0.4
